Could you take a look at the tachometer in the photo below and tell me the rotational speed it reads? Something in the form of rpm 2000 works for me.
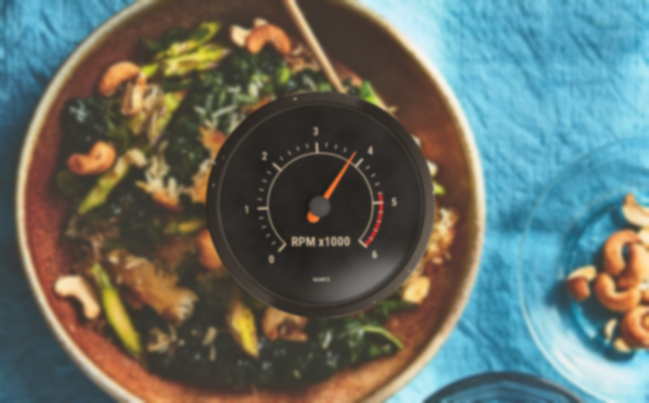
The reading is rpm 3800
